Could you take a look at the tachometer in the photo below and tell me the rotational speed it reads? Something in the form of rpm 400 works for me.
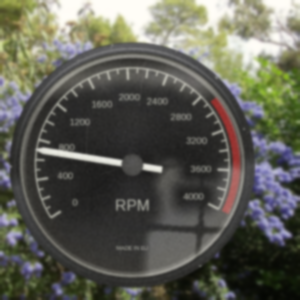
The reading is rpm 700
